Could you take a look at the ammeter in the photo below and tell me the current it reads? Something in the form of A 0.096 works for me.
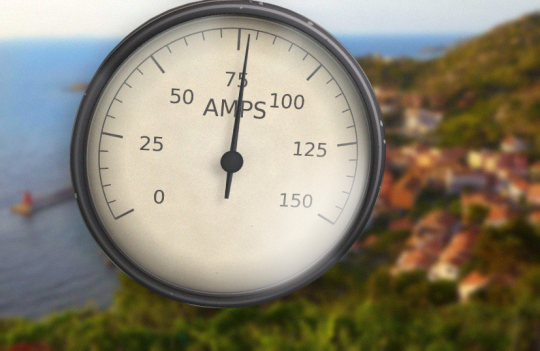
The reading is A 77.5
